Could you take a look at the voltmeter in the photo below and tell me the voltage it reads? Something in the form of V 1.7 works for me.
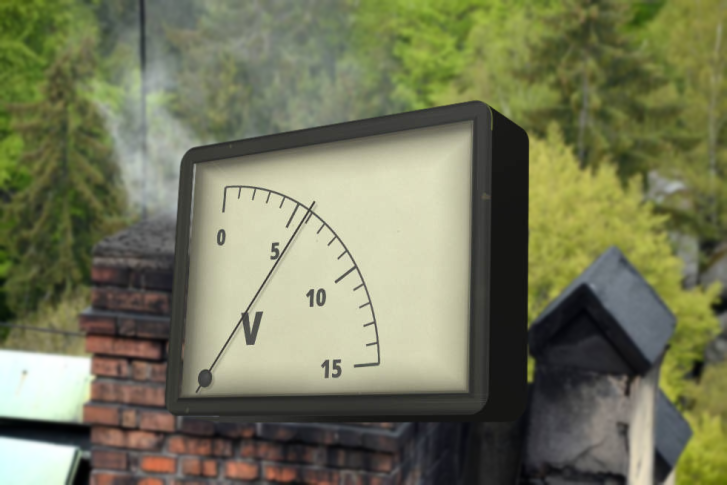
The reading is V 6
